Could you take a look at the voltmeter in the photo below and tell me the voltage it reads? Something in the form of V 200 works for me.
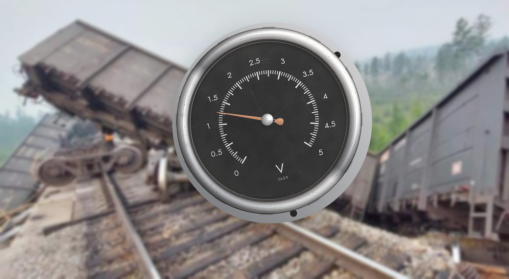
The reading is V 1.25
